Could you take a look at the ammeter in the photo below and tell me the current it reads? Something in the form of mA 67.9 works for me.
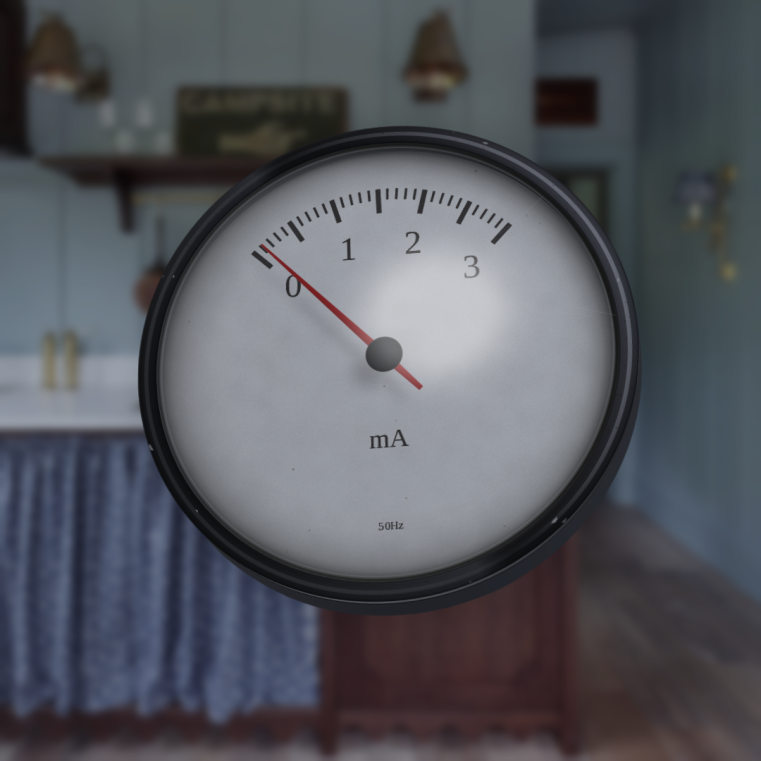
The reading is mA 0.1
